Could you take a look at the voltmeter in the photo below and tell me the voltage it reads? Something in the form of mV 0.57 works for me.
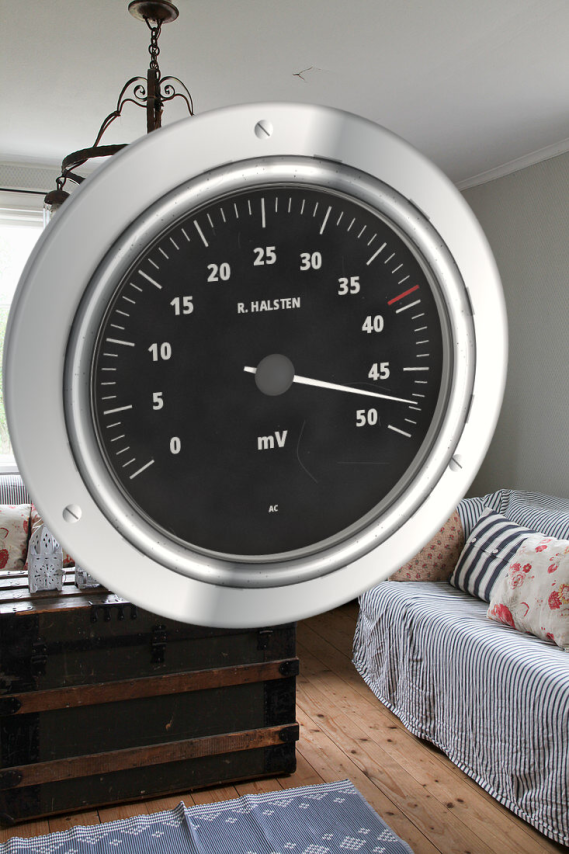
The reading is mV 47.5
